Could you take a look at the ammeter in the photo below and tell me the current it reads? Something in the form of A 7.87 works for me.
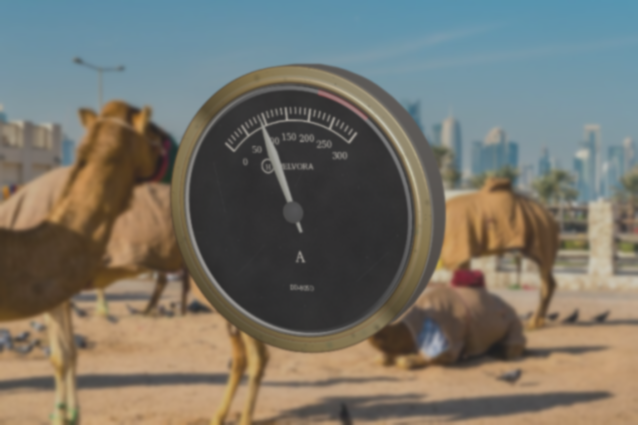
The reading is A 100
